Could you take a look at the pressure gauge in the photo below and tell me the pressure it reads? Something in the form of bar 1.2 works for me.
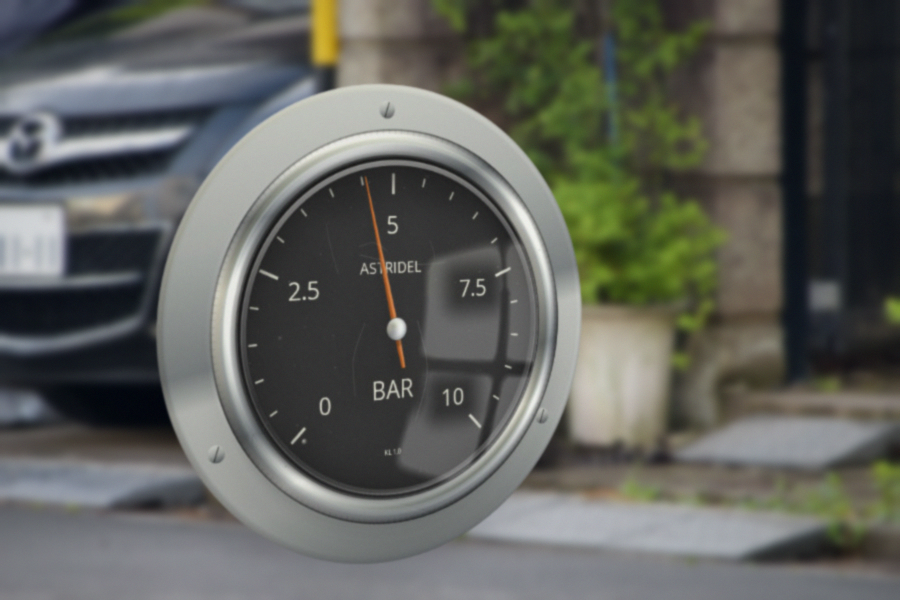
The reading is bar 4.5
